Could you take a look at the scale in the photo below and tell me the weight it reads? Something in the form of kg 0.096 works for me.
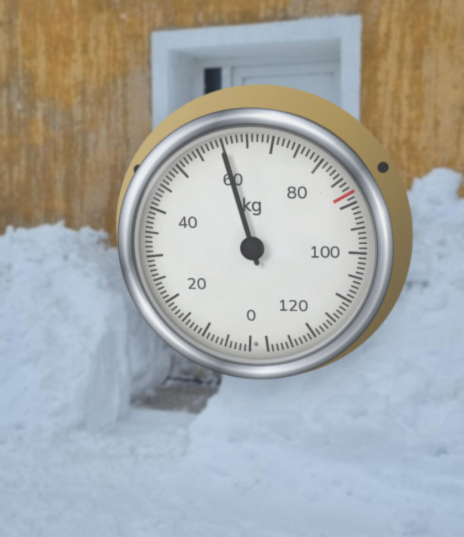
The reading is kg 60
